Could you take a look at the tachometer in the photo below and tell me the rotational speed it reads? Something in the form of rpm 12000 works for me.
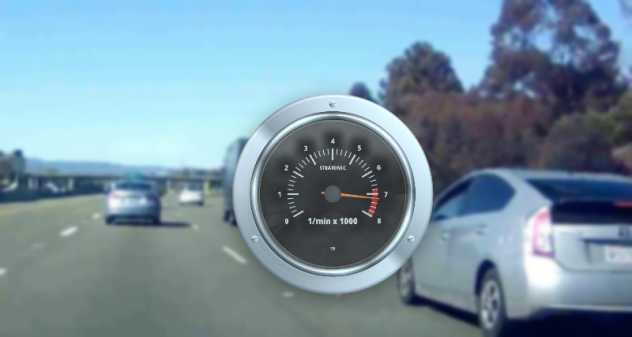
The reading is rpm 7200
